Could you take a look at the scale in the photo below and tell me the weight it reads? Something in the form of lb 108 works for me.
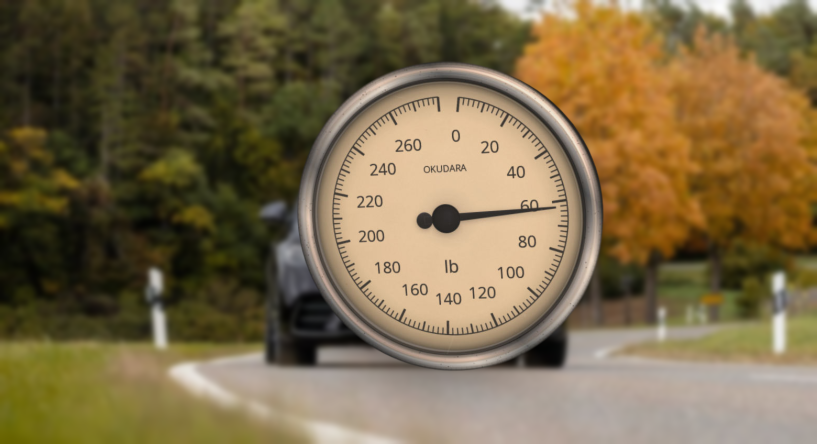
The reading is lb 62
